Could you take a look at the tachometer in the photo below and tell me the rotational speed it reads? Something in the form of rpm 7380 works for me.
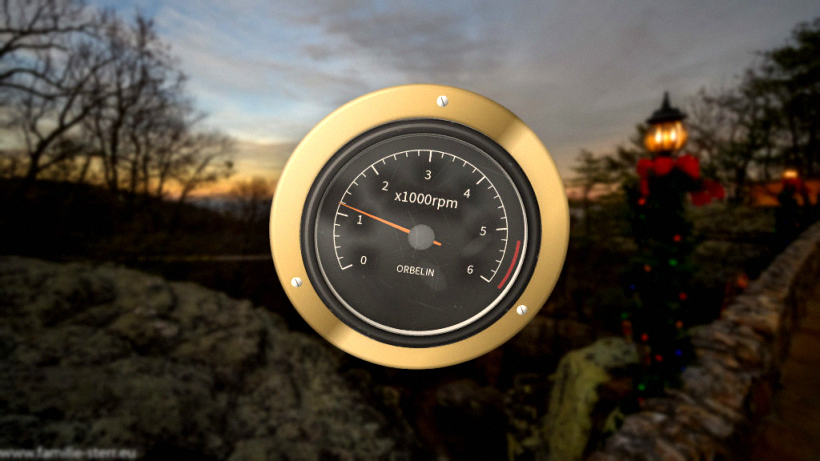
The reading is rpm 1200
